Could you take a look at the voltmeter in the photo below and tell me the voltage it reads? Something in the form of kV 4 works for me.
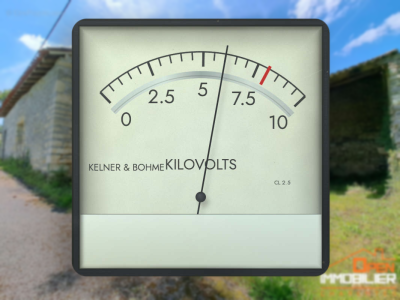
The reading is kV 6
